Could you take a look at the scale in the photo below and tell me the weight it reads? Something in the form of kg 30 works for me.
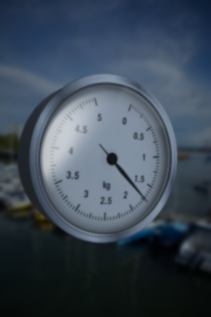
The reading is kg 1.75
